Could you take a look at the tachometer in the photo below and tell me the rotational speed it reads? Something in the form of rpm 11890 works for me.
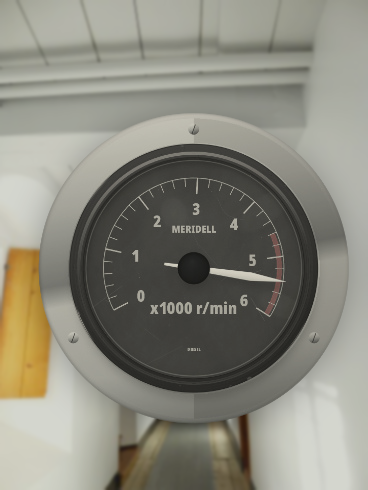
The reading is rpm 5400
